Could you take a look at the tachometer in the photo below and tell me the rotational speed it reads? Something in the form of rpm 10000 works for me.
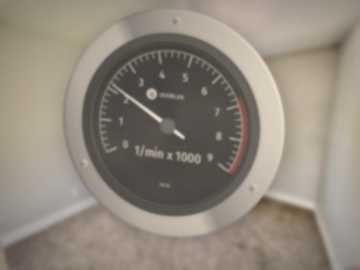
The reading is rpm 2200
